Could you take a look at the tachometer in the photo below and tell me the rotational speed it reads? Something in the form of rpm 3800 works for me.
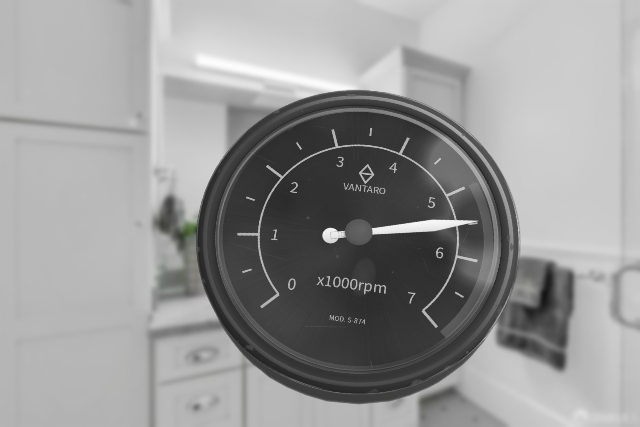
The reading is rpm 5500
